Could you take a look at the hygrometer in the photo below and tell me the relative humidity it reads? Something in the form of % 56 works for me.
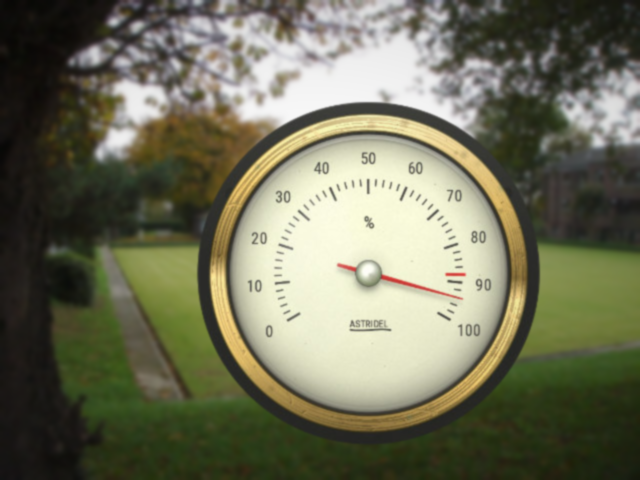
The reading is % 94
